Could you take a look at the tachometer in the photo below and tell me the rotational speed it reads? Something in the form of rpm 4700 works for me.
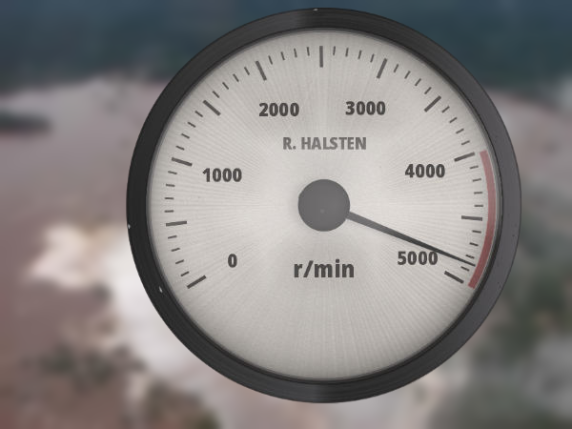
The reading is rpm 4850
